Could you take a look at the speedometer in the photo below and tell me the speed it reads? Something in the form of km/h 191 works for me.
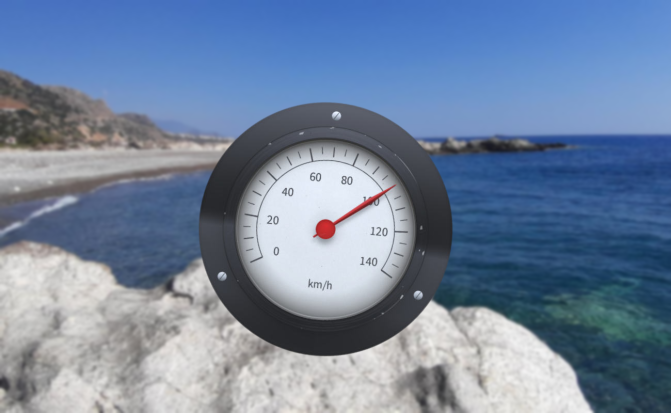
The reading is km/h 100
